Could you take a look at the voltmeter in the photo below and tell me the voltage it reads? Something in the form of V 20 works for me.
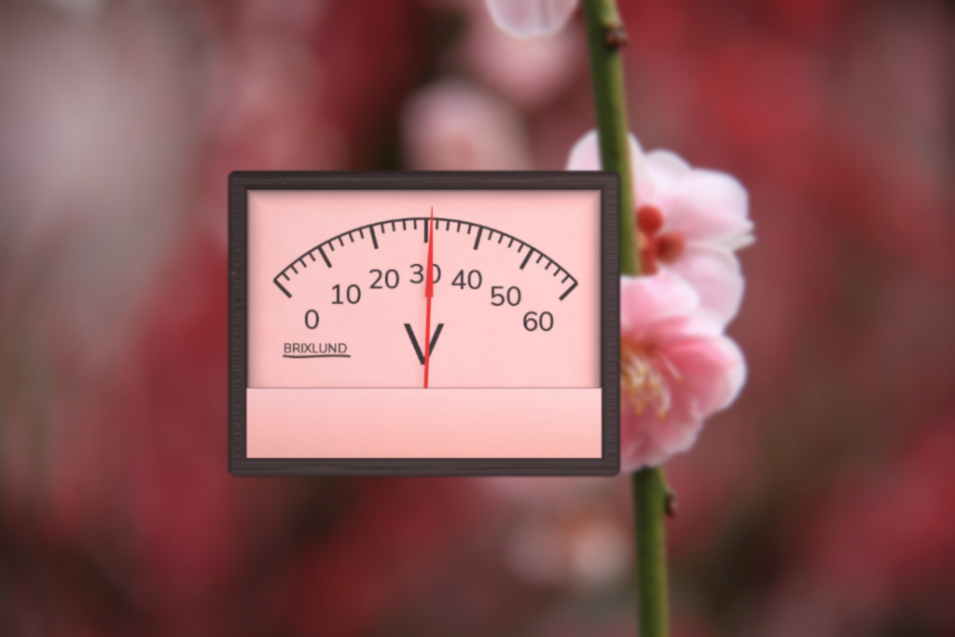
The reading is V 31
